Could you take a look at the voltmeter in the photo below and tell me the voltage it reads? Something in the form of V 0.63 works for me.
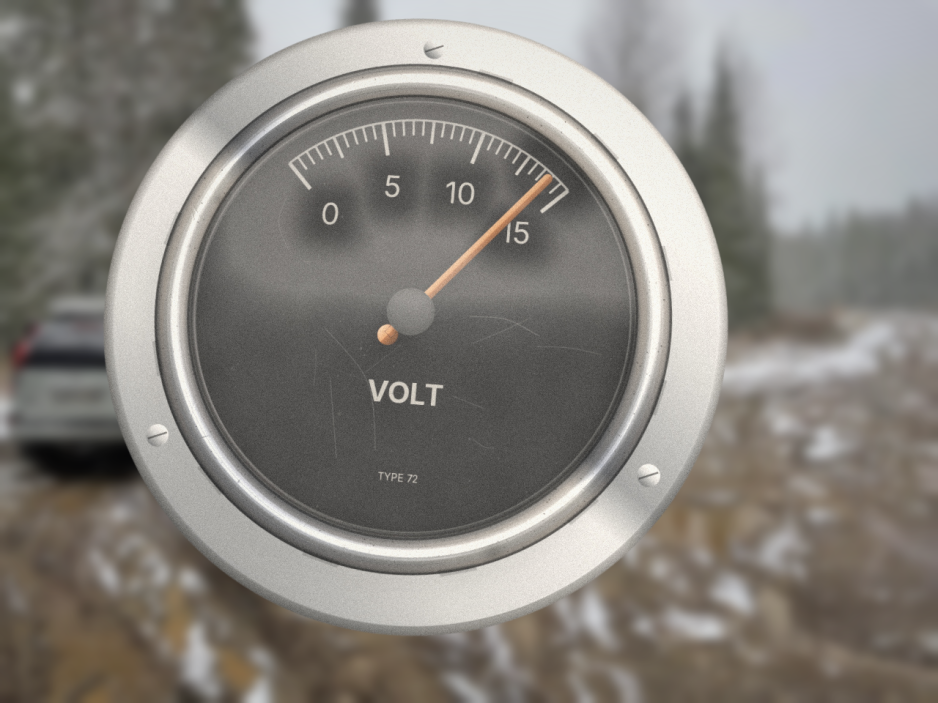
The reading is V 14
